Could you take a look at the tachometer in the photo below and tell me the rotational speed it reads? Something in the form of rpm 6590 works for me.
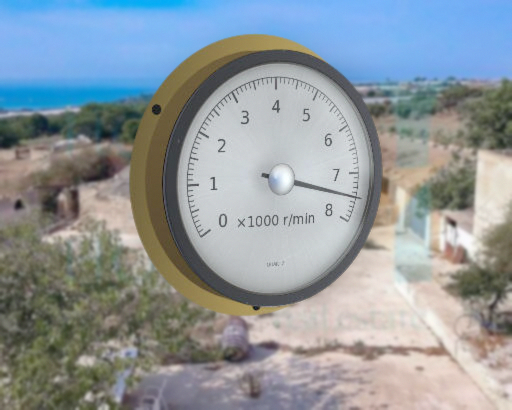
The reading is rpm 7500
